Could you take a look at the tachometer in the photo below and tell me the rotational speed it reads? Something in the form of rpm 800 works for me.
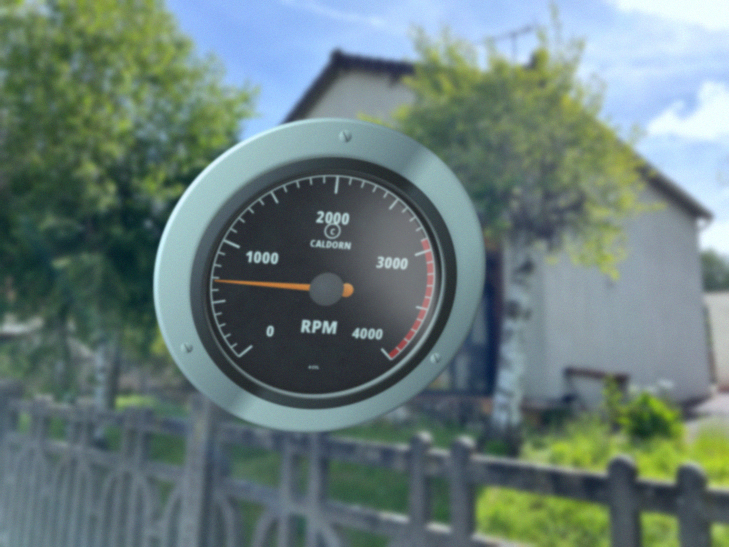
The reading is rpm 700
